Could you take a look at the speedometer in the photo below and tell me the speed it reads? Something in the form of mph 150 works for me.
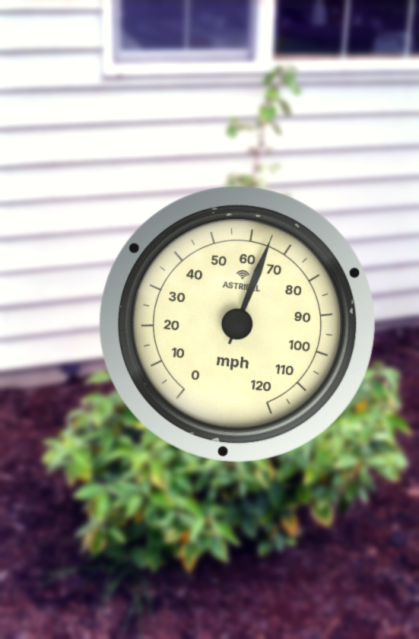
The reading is mph 65
